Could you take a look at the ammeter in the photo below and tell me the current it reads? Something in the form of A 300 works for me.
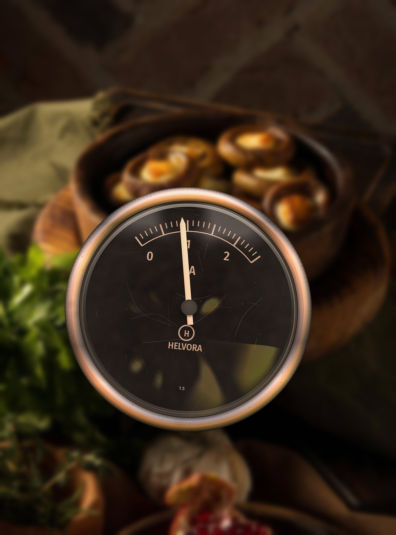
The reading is A 0.9
